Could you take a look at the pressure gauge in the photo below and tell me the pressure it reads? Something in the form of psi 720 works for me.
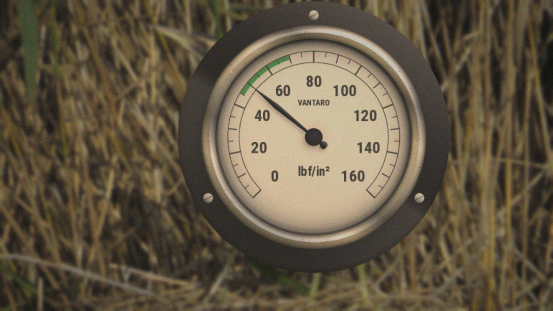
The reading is psi 50
